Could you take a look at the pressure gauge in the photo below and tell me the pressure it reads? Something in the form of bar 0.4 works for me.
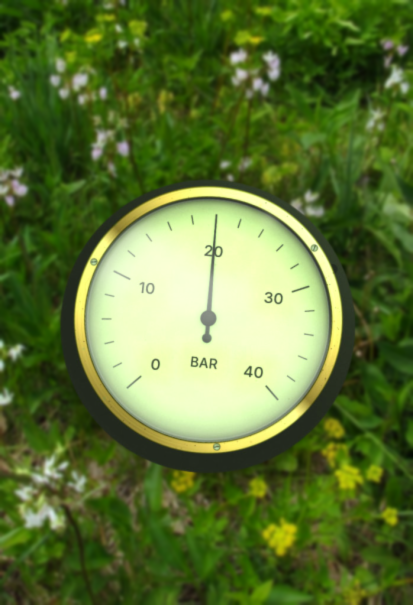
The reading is bar 20
